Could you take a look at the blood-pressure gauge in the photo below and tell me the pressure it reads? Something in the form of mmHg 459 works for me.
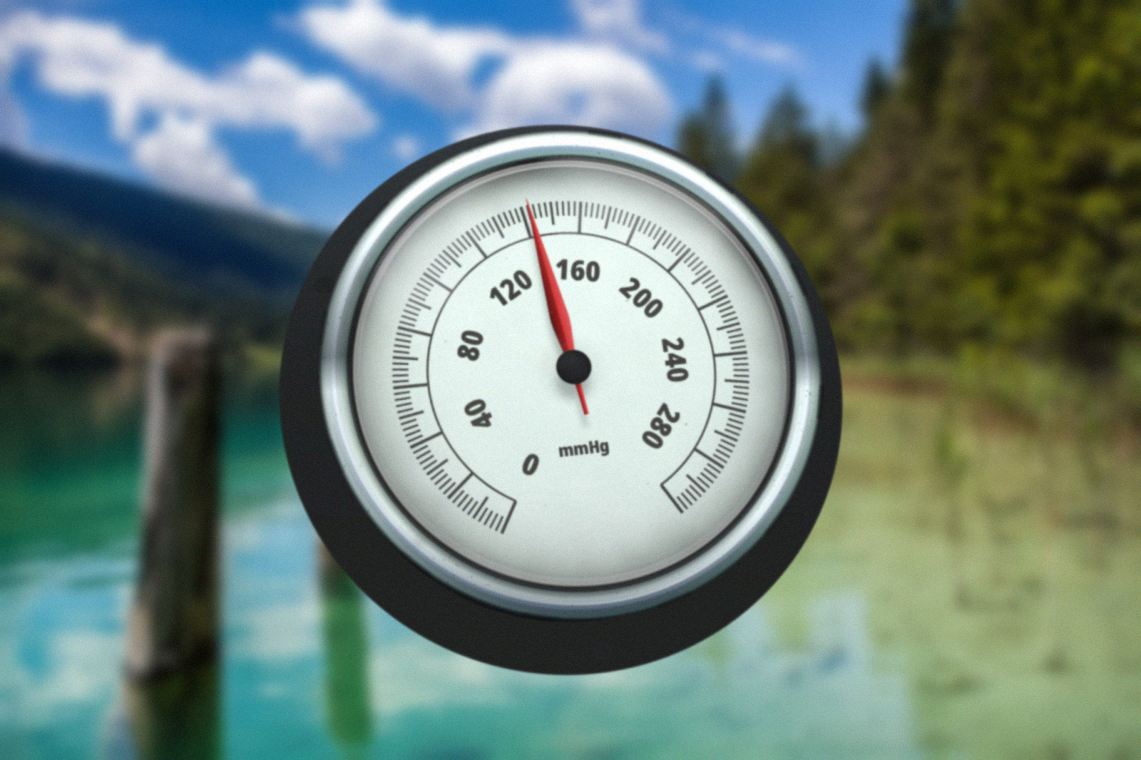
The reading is mmHg 142
